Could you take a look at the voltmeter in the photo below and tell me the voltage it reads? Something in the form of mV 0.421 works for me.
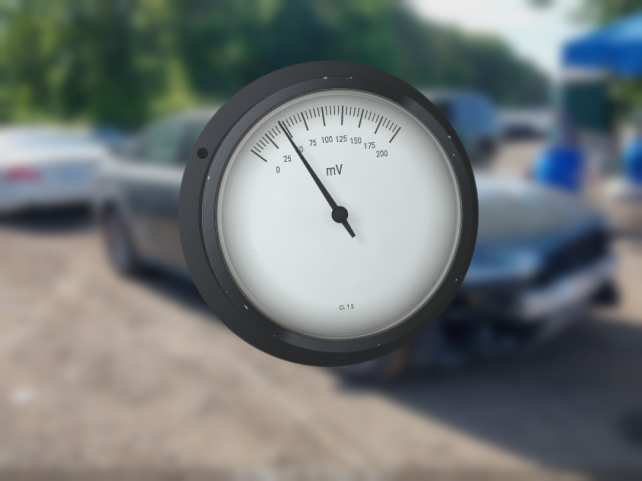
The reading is mV 45
